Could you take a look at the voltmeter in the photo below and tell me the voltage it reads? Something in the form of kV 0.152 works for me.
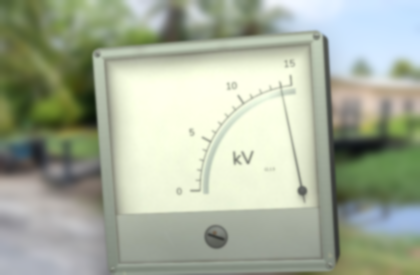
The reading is kV 14
